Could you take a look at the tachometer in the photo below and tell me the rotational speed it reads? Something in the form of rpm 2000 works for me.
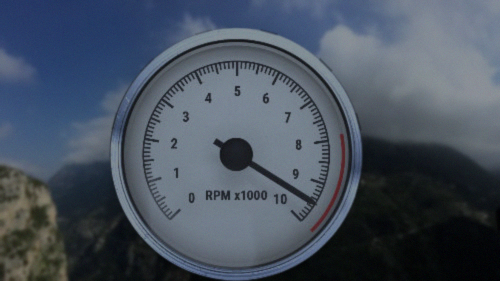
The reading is rpm 9500
